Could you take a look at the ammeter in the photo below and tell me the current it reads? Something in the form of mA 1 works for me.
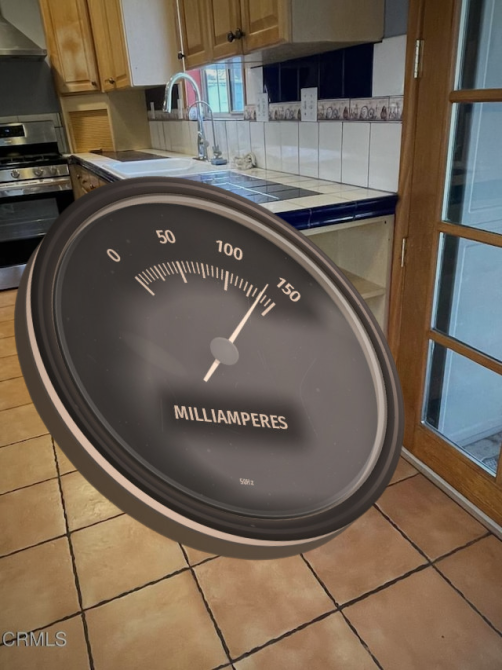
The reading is mA 135
